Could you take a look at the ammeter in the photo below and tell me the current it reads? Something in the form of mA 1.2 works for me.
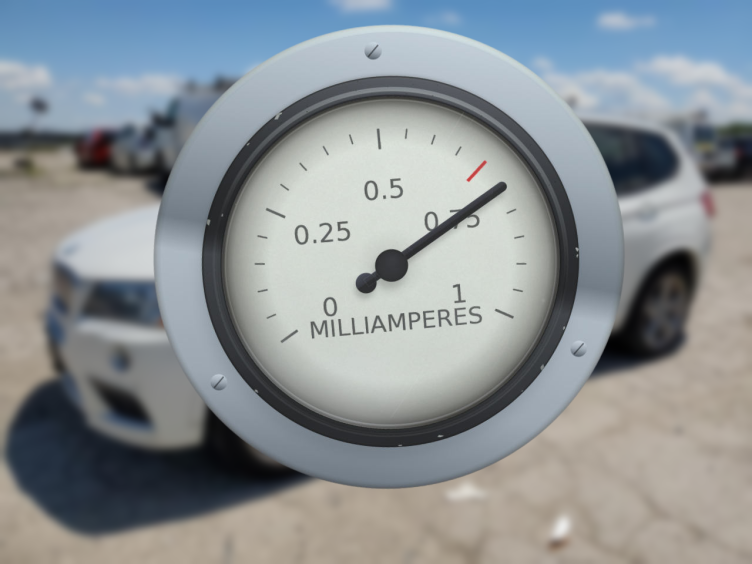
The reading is mA 0.75
